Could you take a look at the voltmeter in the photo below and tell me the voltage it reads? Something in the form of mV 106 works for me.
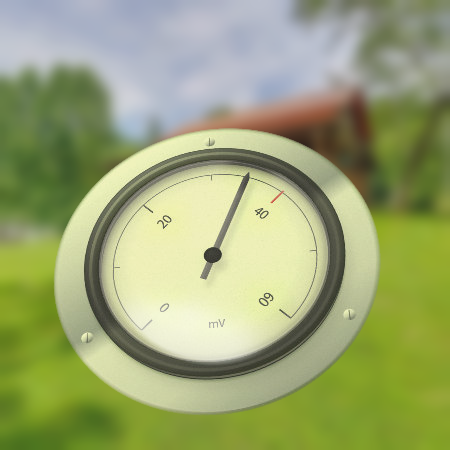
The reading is mV 35
